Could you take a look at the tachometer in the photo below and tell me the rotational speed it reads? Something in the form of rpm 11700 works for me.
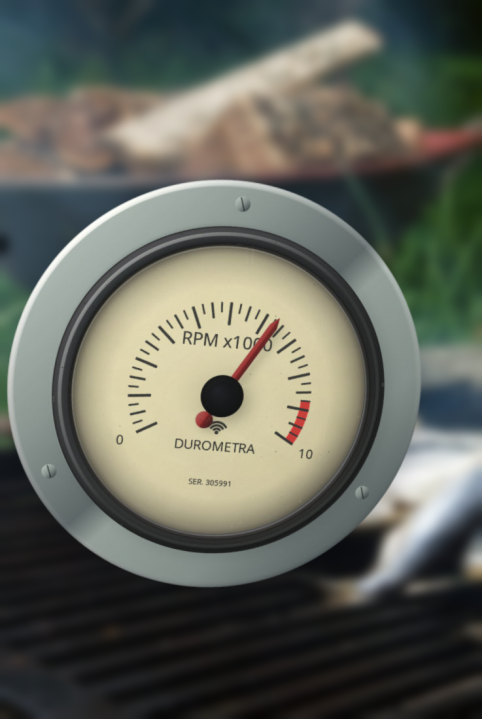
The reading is rpm 6250
